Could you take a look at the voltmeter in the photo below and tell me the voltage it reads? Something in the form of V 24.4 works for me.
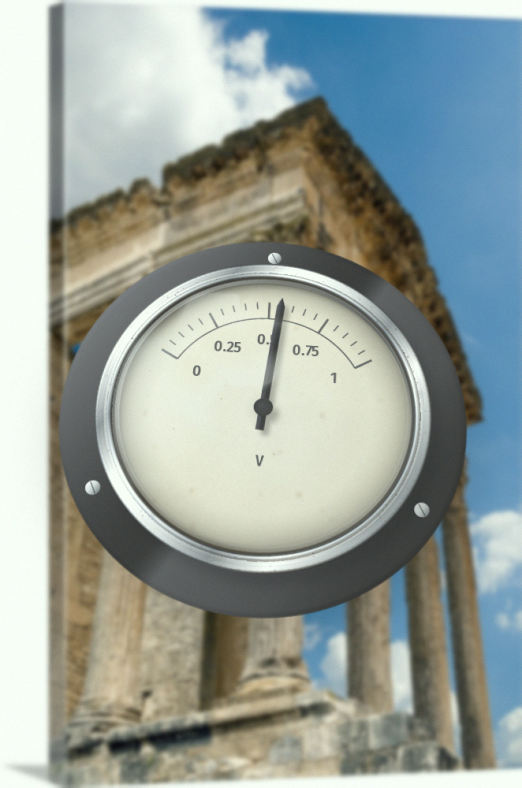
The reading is V 0.55
